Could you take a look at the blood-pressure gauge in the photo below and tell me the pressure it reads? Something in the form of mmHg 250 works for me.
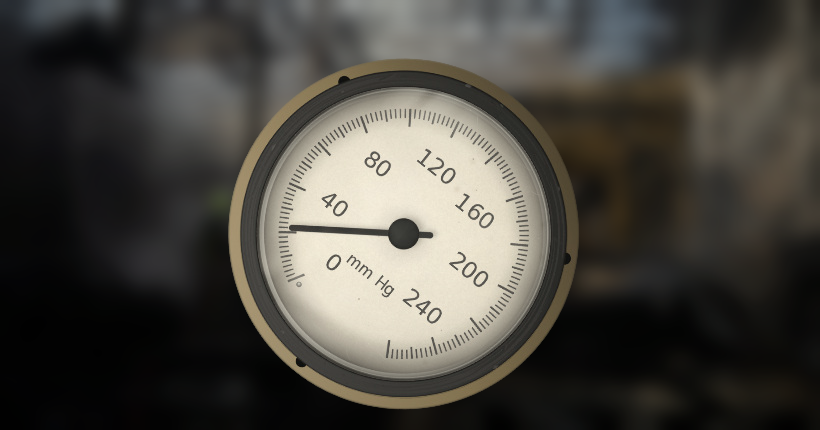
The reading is mmHg 22
